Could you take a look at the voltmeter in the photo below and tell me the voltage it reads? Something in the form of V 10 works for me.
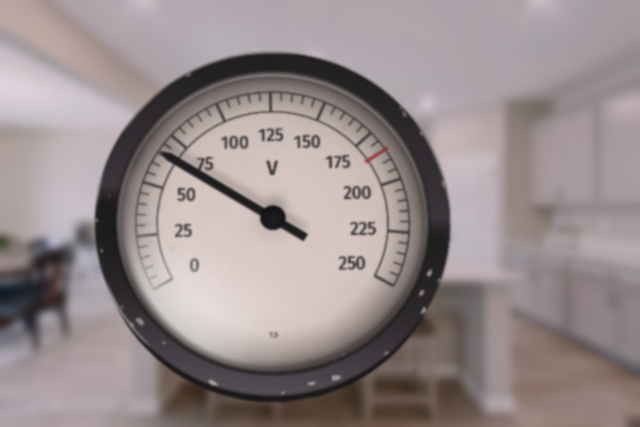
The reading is V 65
